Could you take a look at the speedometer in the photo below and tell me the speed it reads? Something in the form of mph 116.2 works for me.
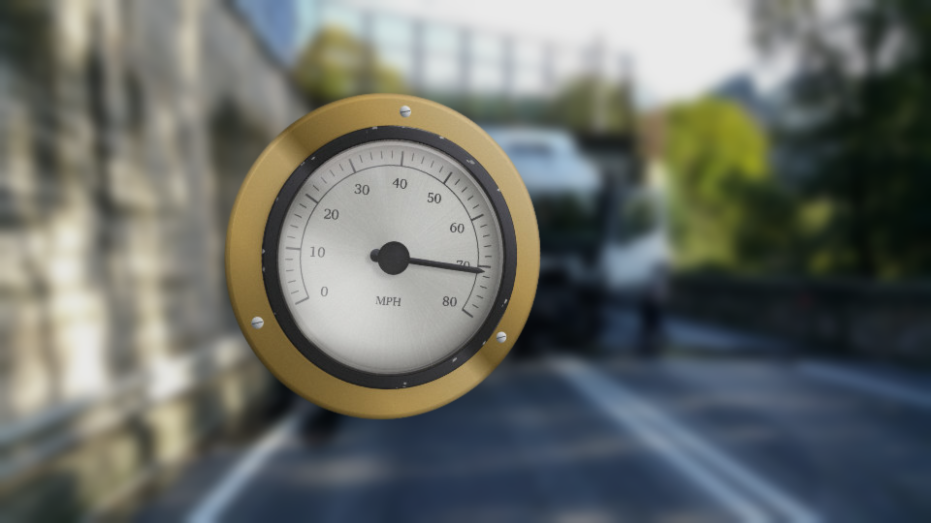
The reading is mph 71
